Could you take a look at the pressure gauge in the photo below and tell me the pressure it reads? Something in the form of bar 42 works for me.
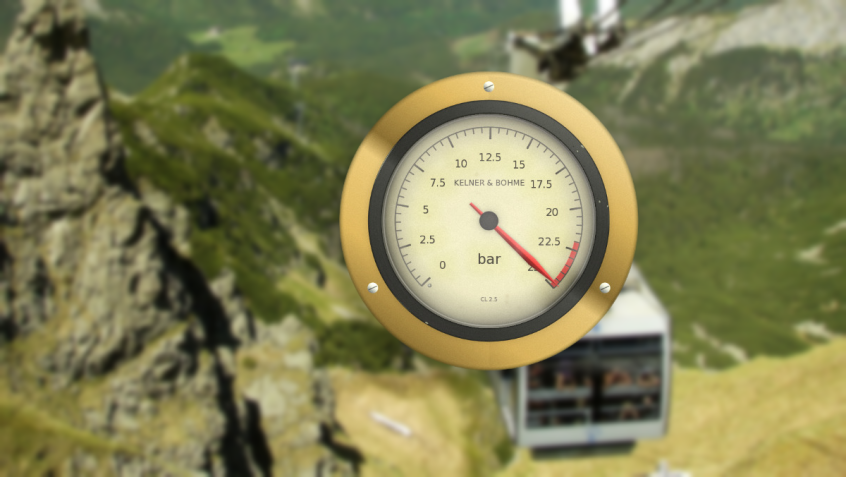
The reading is bar 24.75
